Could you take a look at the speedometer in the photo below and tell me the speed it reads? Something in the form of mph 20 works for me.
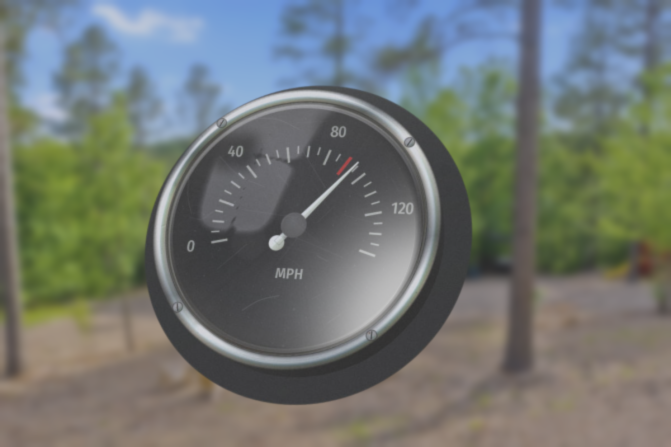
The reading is mph 95
